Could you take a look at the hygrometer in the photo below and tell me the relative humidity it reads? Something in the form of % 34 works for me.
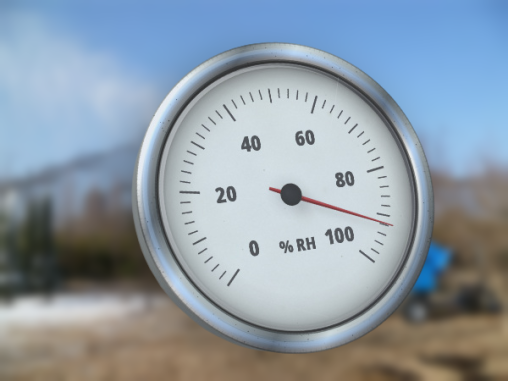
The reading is % 92
